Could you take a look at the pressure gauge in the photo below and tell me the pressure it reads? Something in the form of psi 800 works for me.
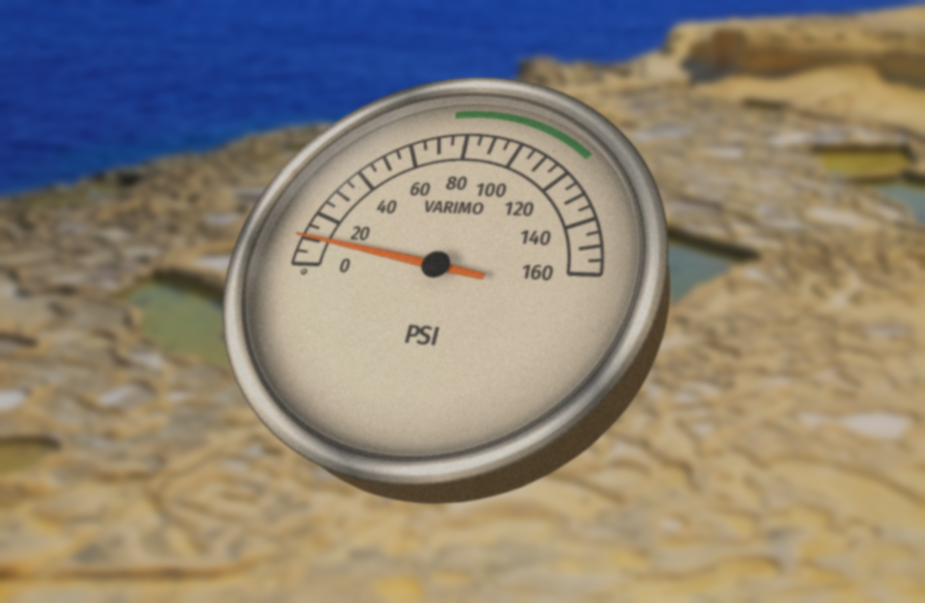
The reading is psi 10
